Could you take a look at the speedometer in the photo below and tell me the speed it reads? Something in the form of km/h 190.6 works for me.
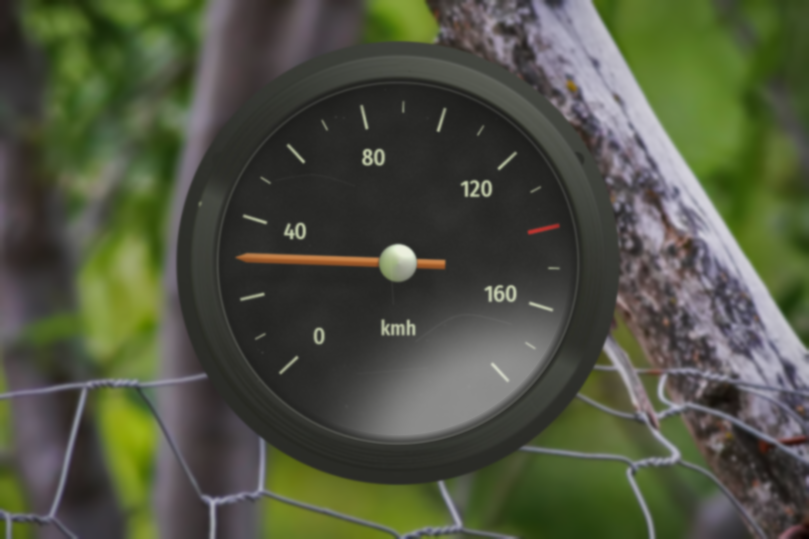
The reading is km/h 30
